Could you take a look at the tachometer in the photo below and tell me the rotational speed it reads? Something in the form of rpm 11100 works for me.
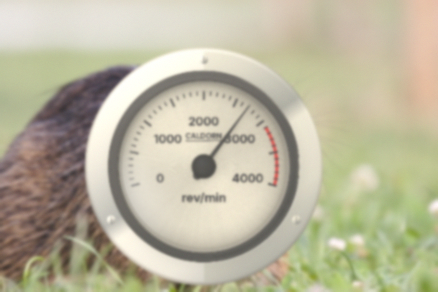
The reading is rpm 2700
